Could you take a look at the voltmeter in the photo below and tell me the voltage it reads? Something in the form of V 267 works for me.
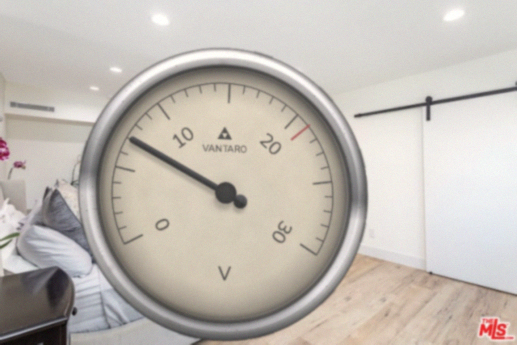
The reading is V 7
